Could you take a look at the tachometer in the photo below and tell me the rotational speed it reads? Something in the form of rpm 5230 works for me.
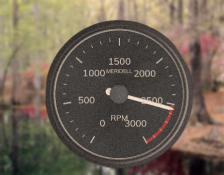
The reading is rpm 2550
